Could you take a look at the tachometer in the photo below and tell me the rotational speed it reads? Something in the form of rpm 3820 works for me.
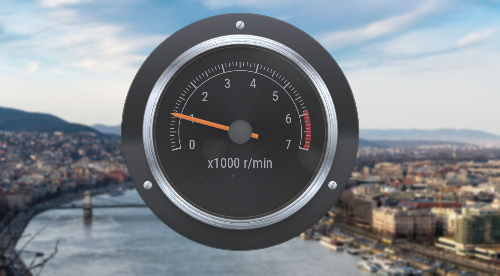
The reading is rpm 1000
